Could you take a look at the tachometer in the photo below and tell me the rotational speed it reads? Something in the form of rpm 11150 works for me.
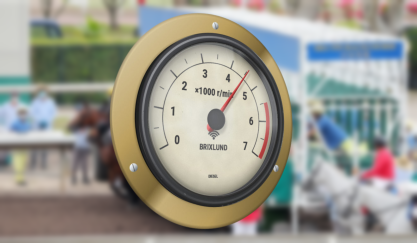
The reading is rpm 4500
